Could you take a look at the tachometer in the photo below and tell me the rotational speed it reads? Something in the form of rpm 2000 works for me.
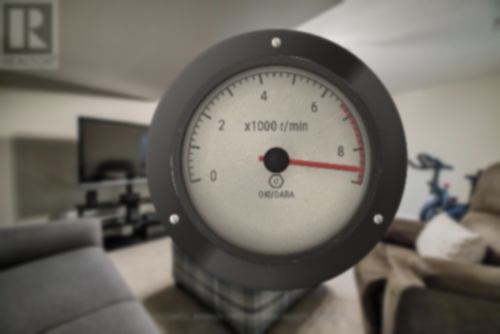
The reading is rpm 8600
